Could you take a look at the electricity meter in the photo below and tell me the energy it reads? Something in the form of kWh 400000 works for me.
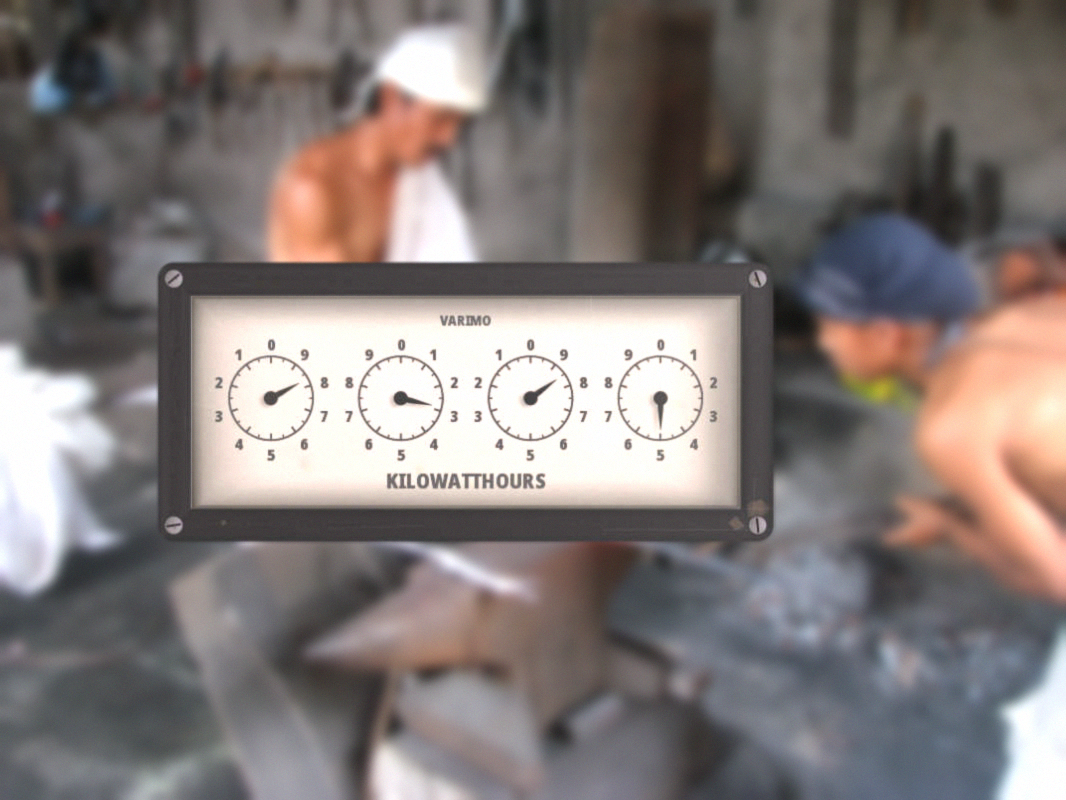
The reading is kWh 8285
